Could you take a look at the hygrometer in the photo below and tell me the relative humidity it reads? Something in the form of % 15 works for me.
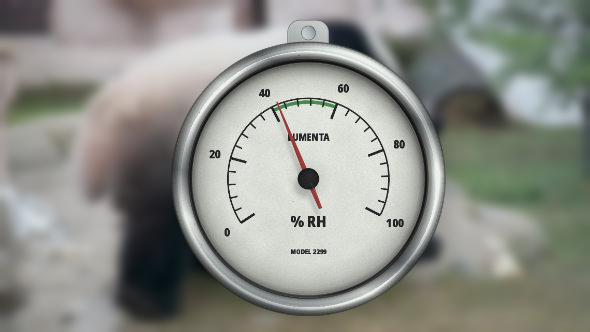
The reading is % 42
